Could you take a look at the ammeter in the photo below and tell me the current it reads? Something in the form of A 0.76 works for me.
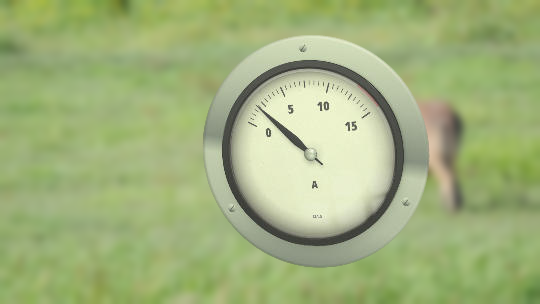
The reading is A 2
